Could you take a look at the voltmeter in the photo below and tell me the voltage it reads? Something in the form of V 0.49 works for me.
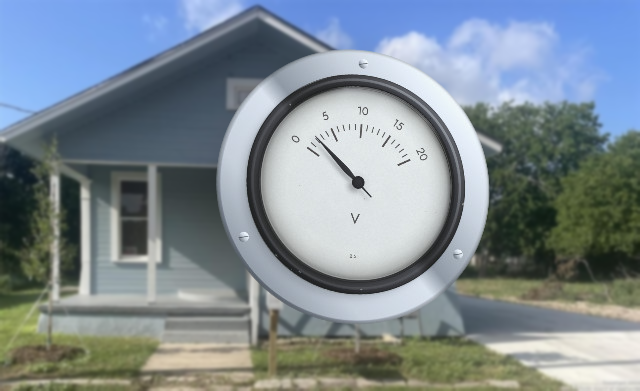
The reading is V 2
